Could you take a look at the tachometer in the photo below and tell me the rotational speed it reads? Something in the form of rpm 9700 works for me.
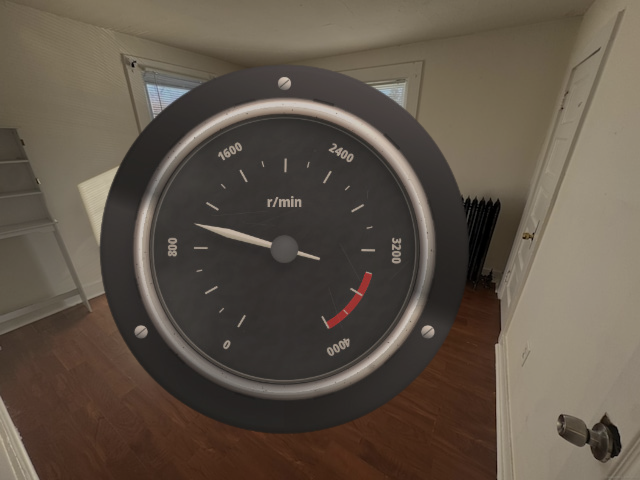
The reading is rpm 1000
